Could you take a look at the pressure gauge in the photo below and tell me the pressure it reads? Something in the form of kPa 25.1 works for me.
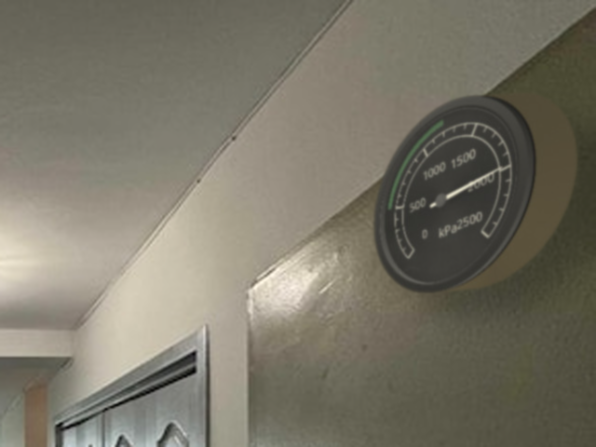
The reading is kPa 2000
